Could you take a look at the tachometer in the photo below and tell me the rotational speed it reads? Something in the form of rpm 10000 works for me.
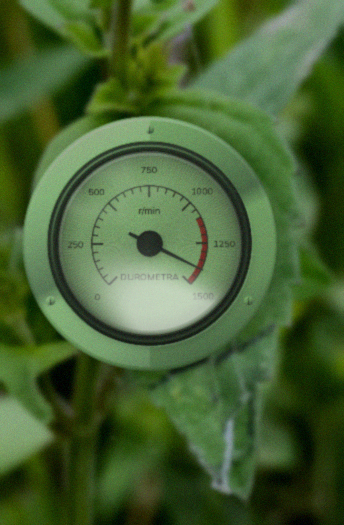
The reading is rpm 1400
